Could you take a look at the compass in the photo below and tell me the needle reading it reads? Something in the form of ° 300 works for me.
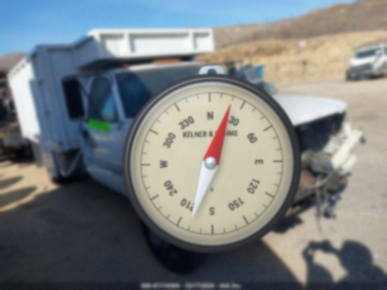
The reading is ° 20
